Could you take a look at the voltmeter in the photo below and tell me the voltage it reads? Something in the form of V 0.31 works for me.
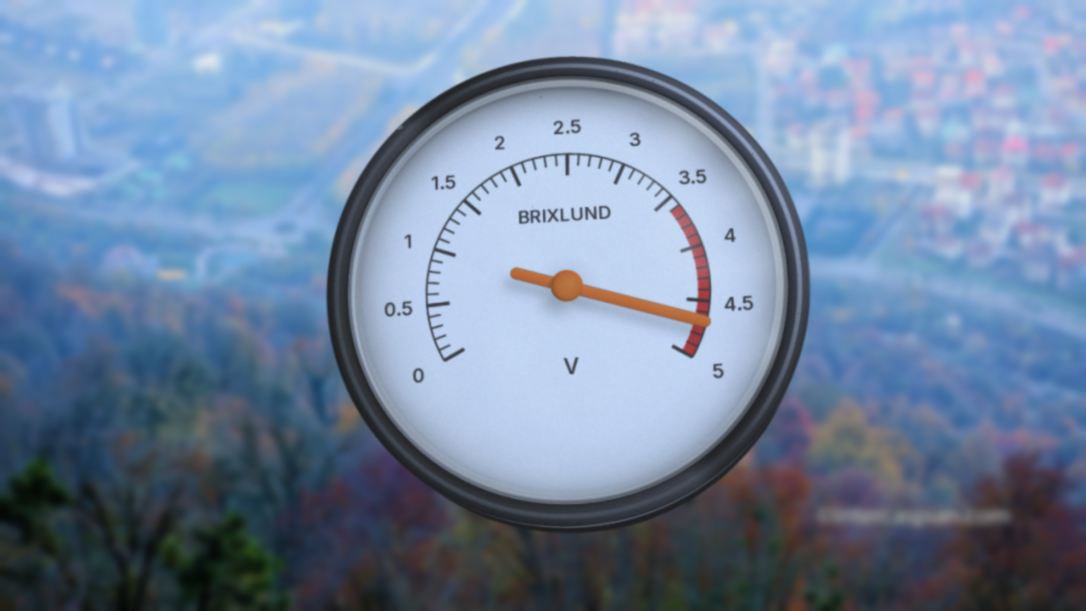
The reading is V 4.7
